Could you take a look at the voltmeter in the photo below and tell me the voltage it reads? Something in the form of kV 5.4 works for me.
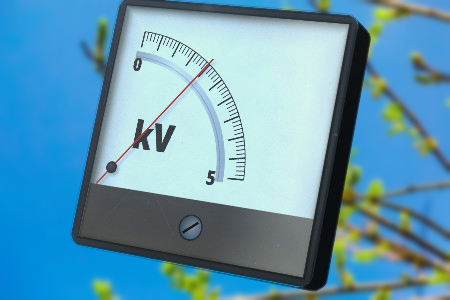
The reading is kV 2
